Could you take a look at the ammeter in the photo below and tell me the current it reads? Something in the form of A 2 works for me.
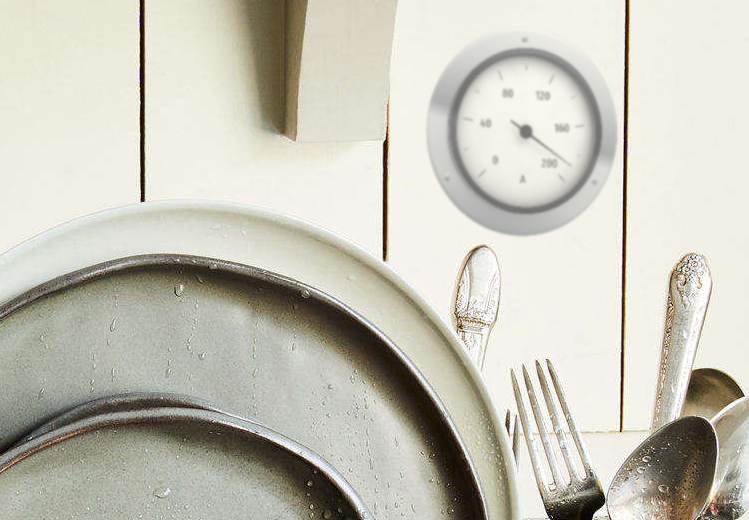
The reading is A 190
